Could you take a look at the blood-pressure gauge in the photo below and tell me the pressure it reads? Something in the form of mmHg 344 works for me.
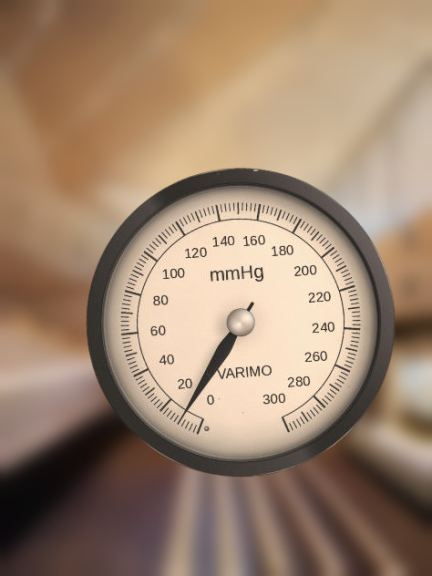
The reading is mmHg 10
